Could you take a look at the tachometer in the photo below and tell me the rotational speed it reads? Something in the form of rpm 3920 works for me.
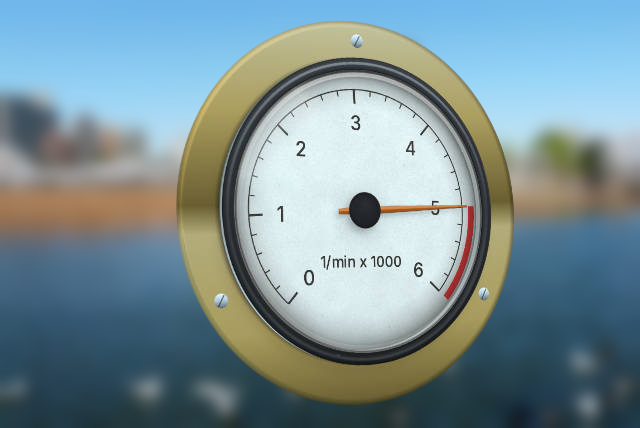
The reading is rpm 5000
